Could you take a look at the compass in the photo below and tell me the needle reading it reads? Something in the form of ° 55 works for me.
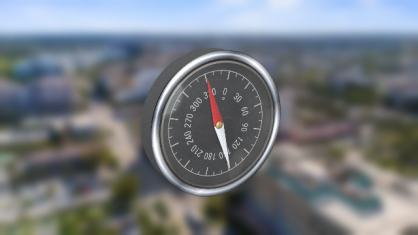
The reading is ° 330
